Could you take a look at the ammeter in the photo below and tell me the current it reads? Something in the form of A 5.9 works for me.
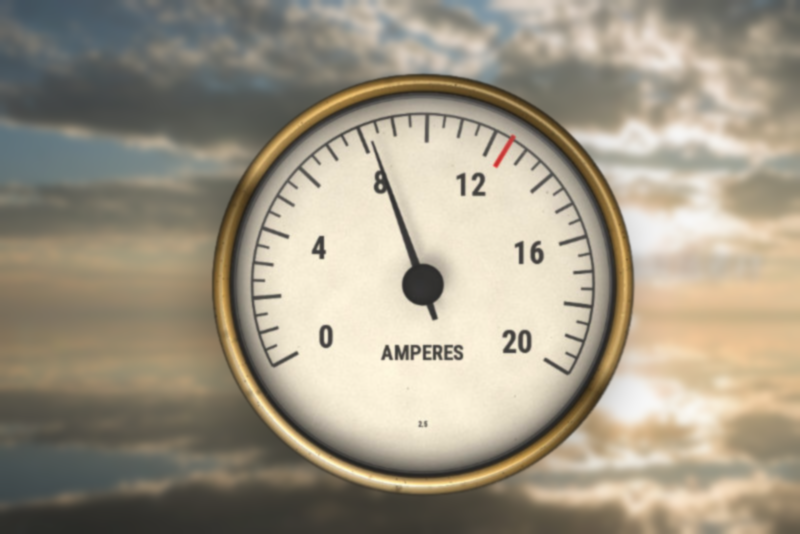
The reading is A 8.25
